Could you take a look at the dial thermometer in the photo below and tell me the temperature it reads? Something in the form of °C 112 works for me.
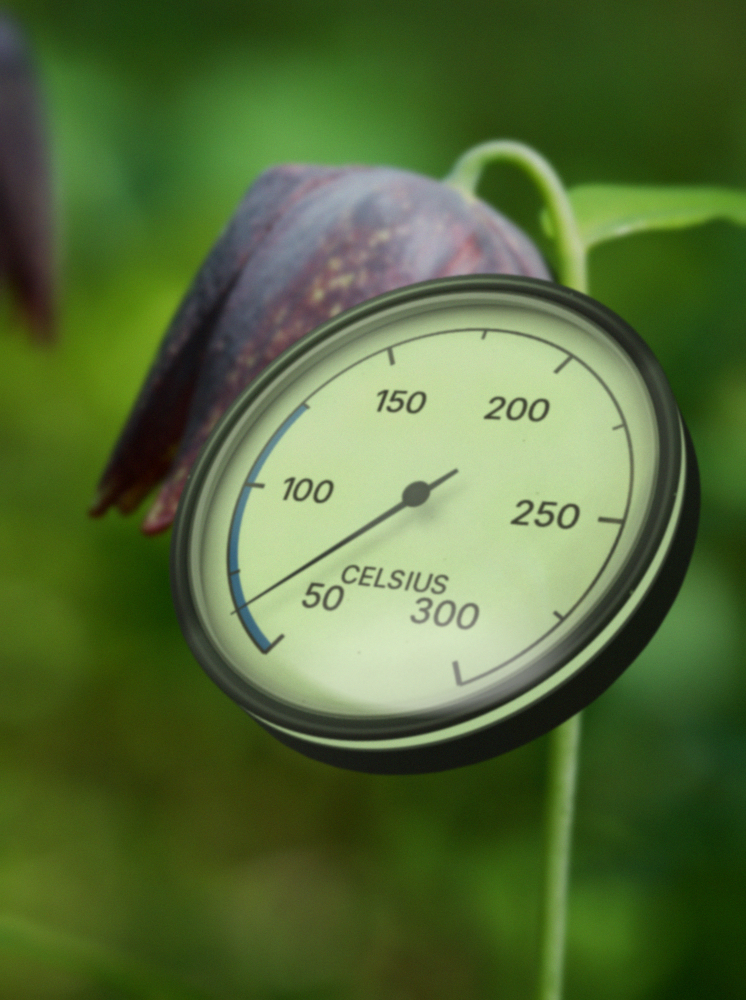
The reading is °C 62.5
